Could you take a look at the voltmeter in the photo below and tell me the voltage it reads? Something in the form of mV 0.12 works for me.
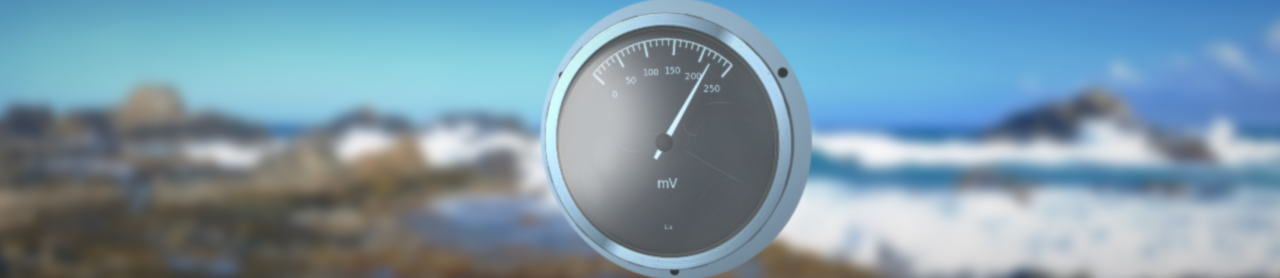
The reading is mV 220
